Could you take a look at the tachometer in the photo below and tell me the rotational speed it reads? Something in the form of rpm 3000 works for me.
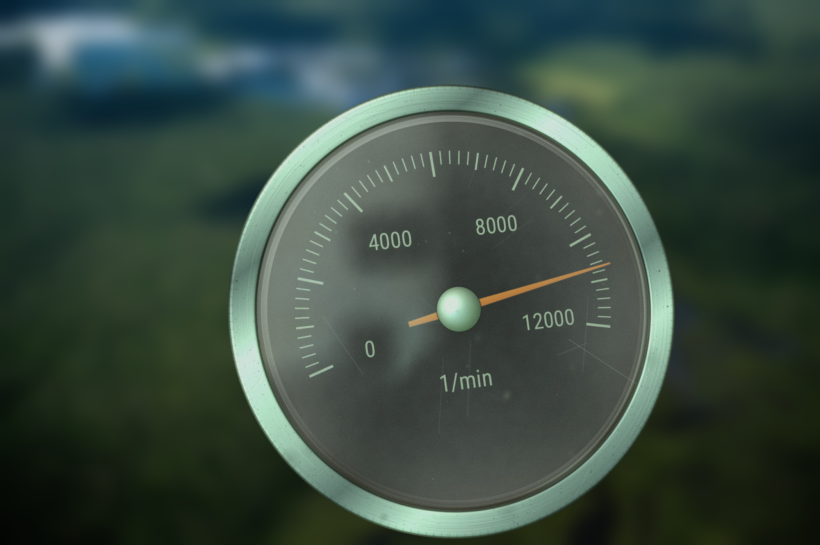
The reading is rpm 10700
